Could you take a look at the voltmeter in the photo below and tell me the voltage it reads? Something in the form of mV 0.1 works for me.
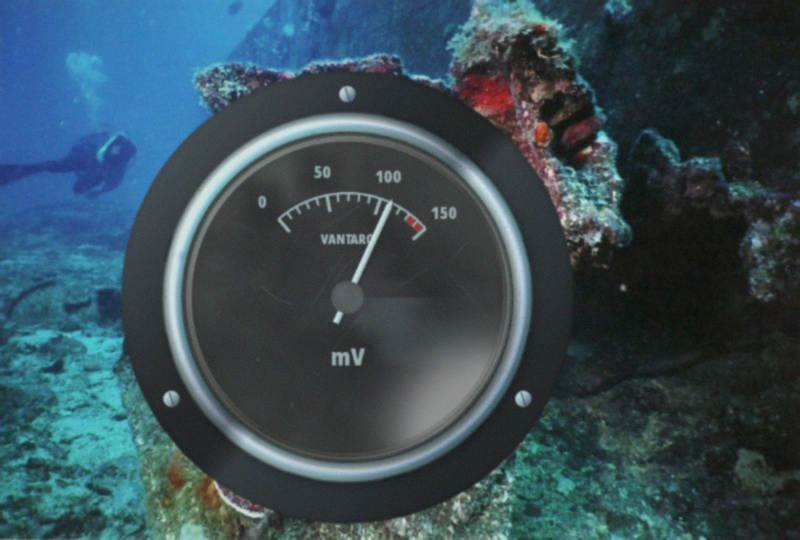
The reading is mV 110
